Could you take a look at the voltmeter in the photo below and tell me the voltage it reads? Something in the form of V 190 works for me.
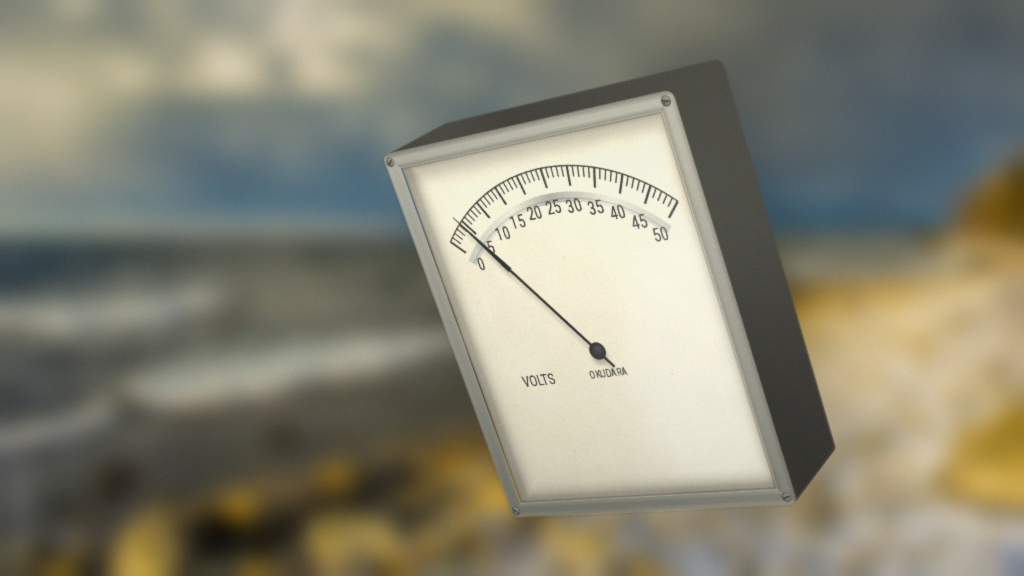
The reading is V 5
